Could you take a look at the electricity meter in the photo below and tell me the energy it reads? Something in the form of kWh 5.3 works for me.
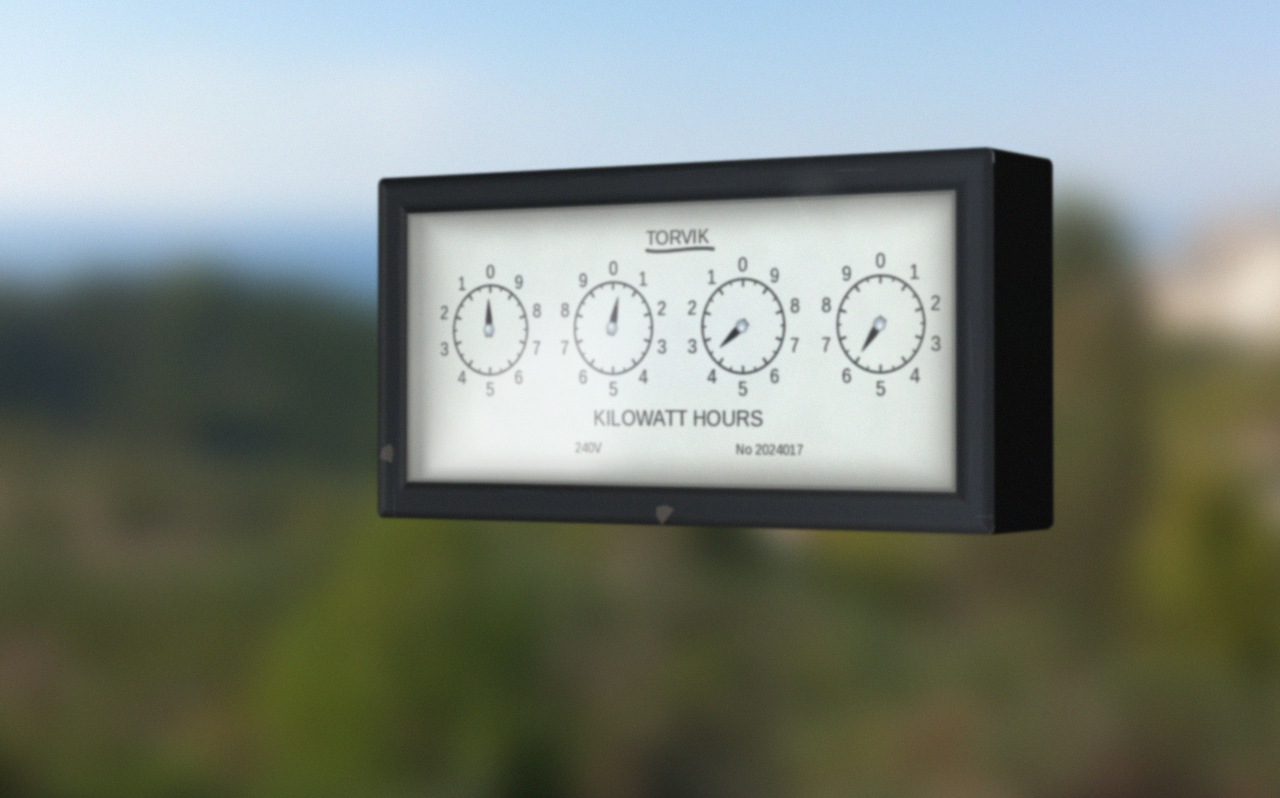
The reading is kWh 36
